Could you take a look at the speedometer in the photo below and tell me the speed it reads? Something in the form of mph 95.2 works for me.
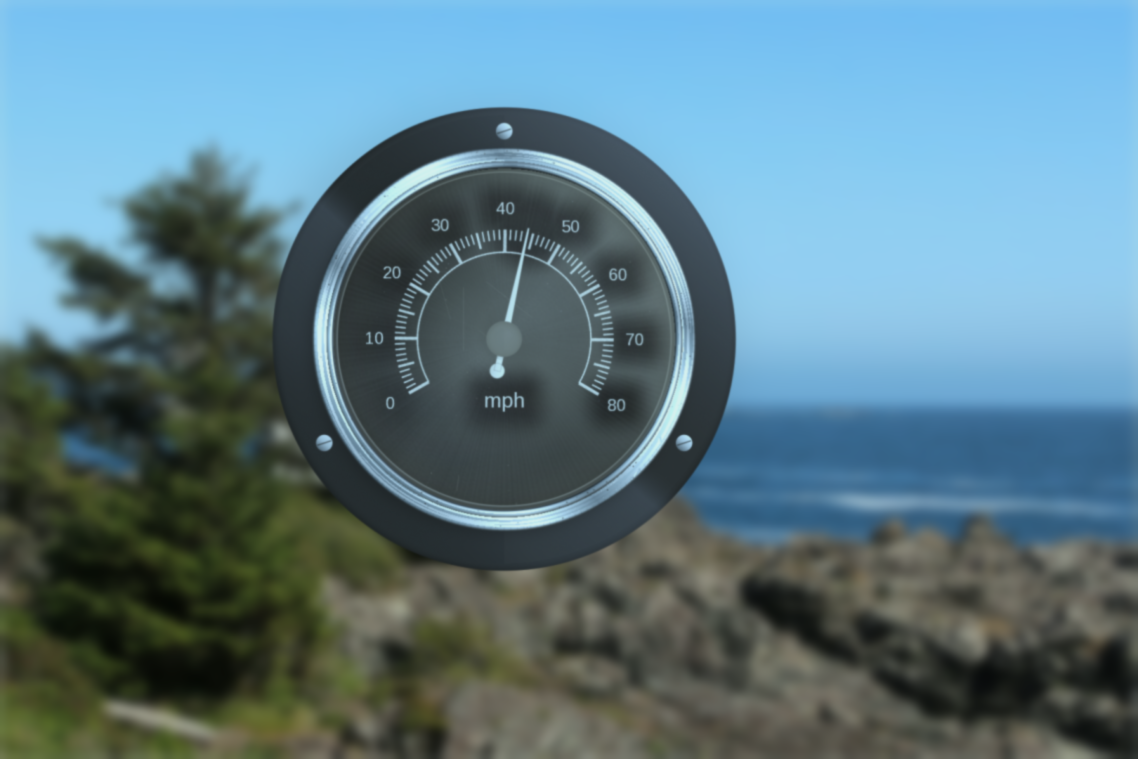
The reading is mph 44
